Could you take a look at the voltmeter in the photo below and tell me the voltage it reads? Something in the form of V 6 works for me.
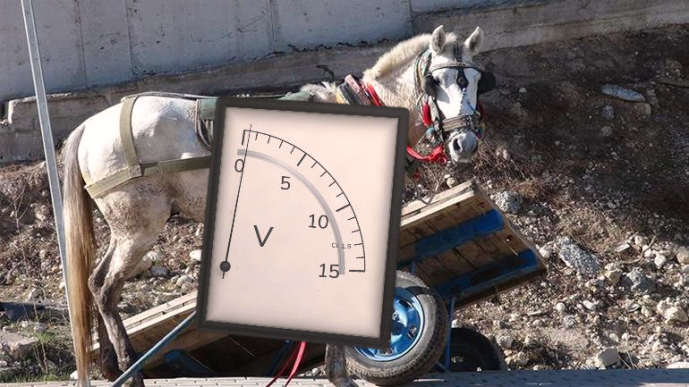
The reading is V 0.5
